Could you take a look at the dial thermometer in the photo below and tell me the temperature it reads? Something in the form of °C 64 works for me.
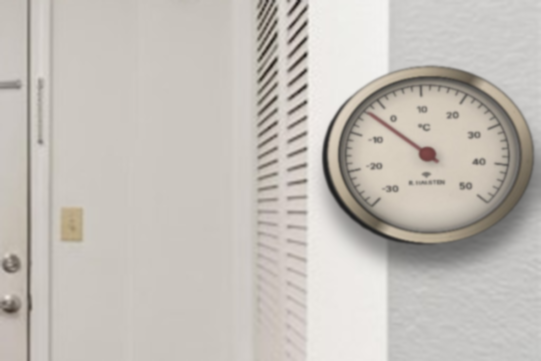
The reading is °C -4
